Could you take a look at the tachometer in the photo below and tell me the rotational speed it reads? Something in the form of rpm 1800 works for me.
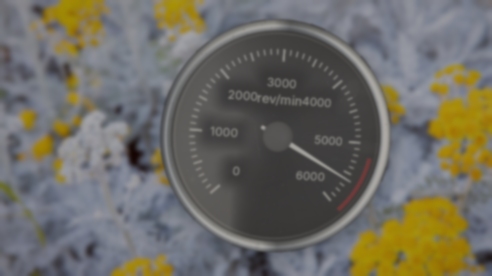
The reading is rpm 5600
